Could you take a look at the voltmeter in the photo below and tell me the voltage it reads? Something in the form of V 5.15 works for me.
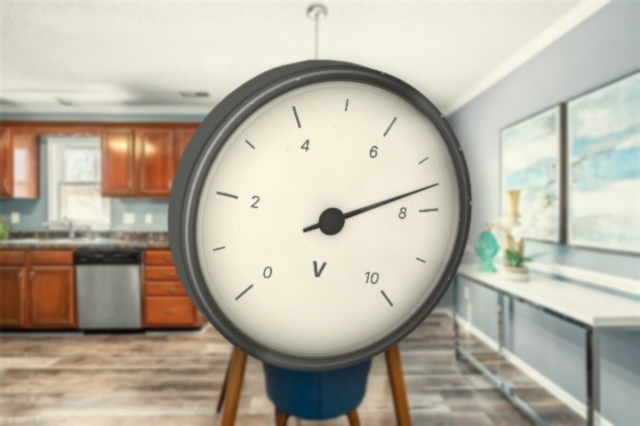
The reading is V 7.5
